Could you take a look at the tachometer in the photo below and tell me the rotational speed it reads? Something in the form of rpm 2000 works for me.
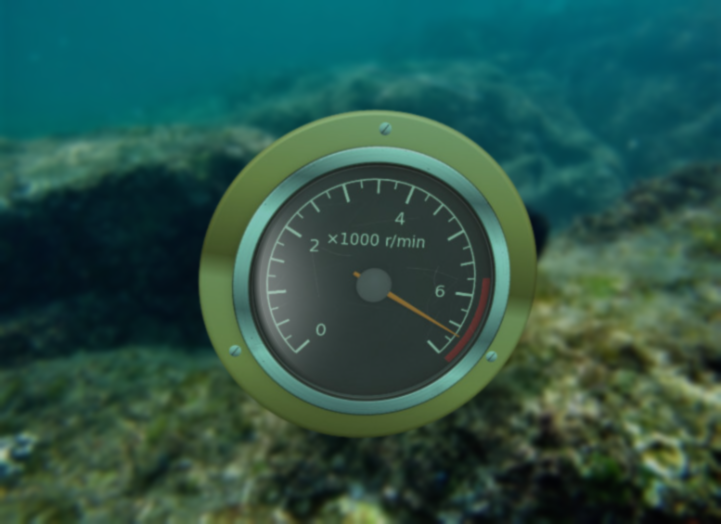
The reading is rpm 6625
